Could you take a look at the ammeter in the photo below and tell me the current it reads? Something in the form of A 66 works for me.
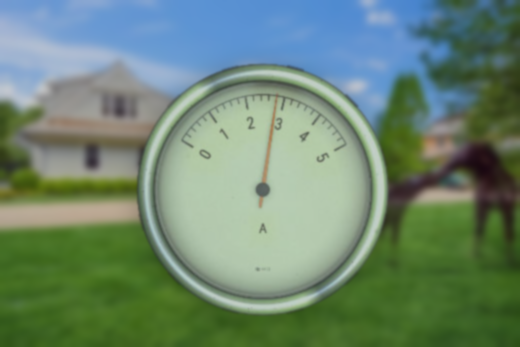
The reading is A 2.8
